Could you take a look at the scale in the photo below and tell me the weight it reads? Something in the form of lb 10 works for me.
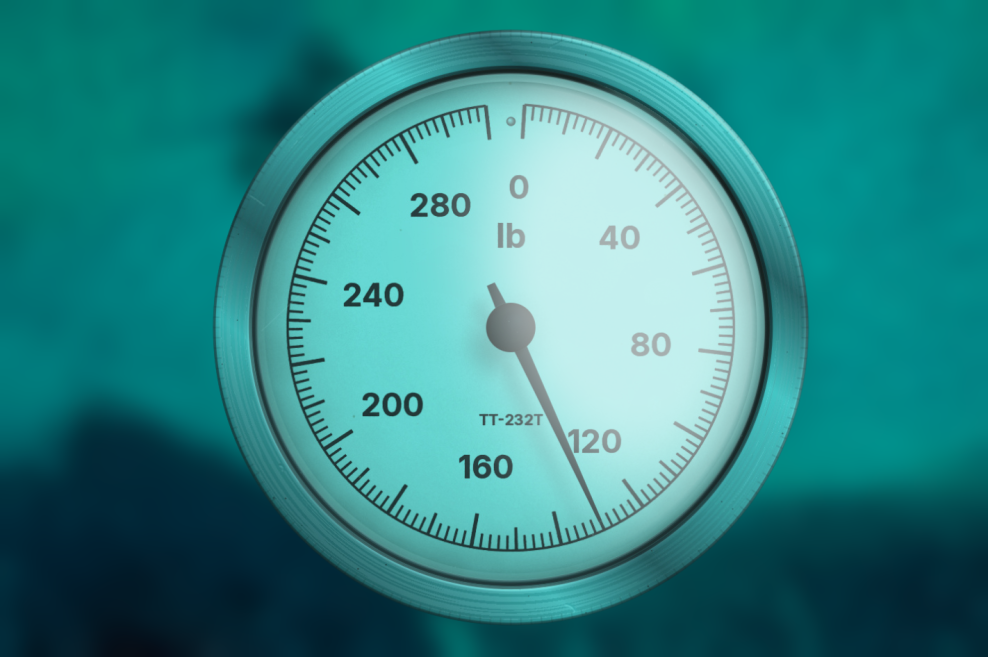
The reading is lb 130
